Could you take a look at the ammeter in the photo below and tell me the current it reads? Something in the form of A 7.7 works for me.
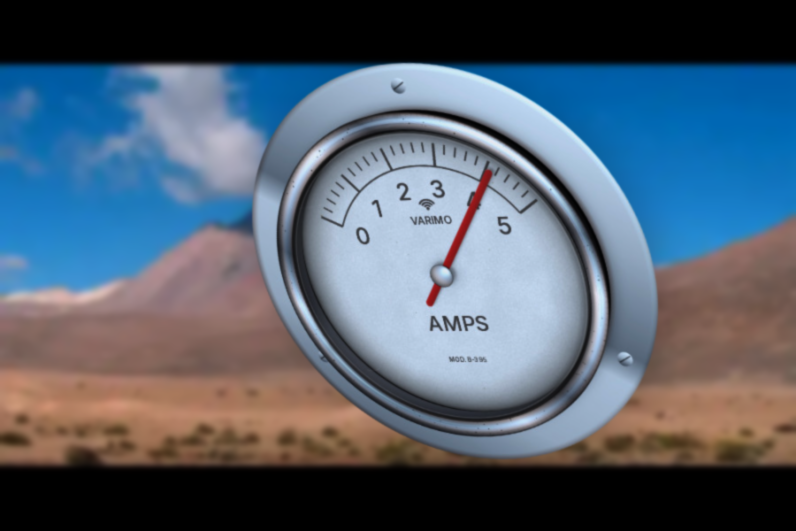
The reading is A 4.1
